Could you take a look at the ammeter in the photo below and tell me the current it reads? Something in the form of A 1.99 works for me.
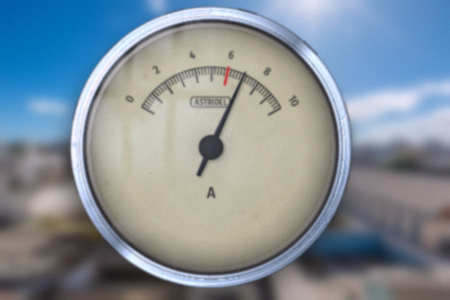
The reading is A 7
